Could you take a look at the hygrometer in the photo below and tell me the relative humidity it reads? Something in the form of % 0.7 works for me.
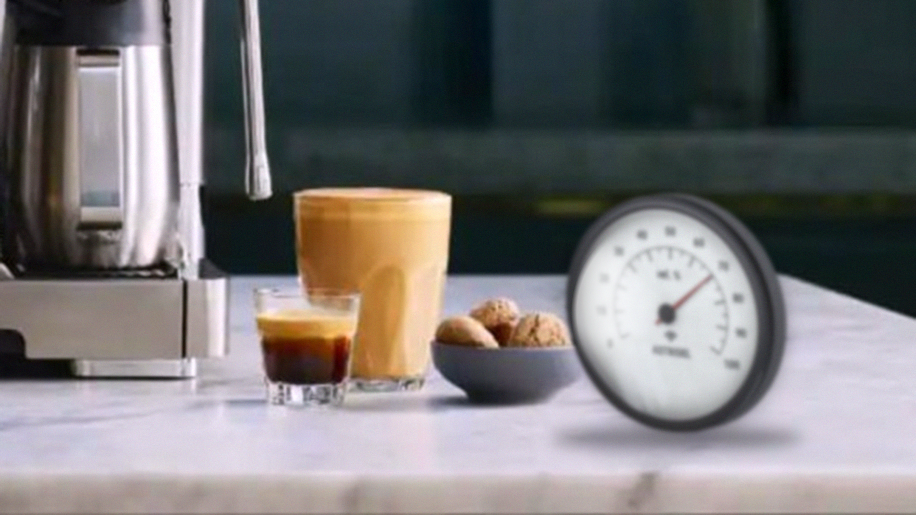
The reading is % 70
